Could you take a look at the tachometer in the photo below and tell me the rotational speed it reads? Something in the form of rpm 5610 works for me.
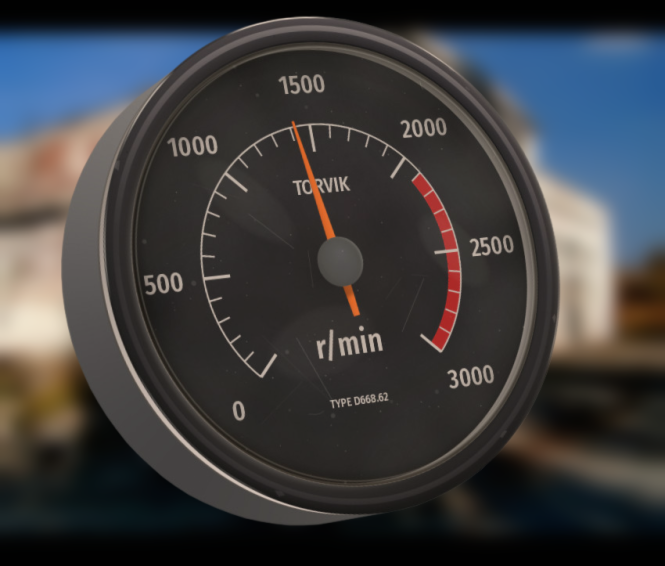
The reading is rpm 1400
